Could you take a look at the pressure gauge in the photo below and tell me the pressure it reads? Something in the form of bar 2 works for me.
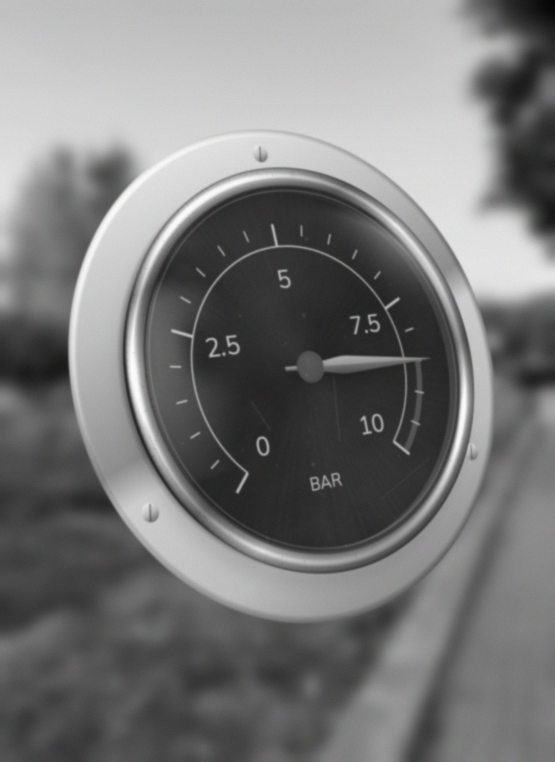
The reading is bar 8.5
